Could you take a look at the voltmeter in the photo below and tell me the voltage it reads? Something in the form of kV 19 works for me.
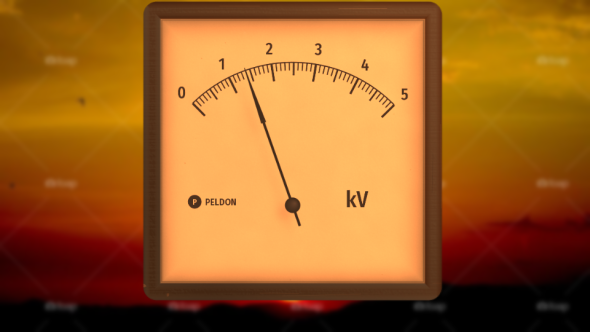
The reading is kV 1.4
